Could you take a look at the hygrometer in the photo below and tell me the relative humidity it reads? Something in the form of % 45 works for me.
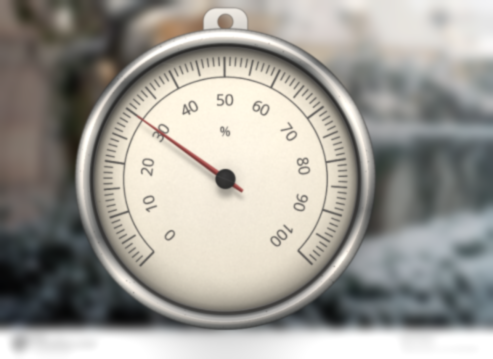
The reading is % 30
